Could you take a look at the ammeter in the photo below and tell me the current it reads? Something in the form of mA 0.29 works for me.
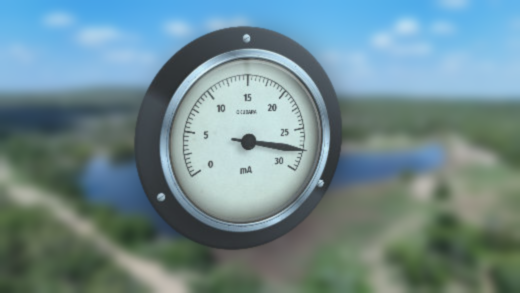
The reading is mA 27.5
